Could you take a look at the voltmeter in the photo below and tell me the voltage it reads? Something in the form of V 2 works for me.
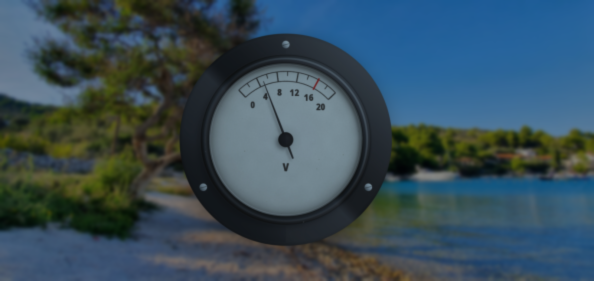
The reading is V 5
